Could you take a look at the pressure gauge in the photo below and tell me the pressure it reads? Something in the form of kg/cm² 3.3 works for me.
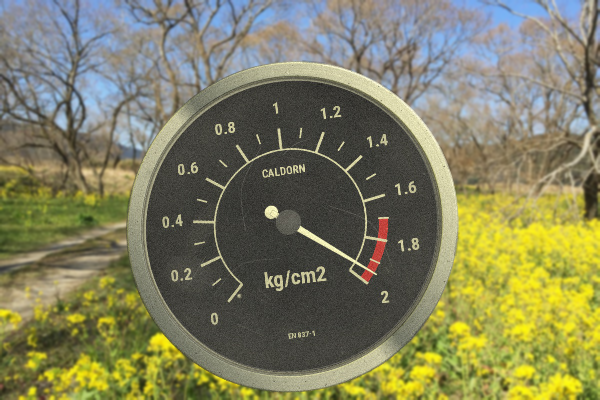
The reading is kg/cm² 1.95
